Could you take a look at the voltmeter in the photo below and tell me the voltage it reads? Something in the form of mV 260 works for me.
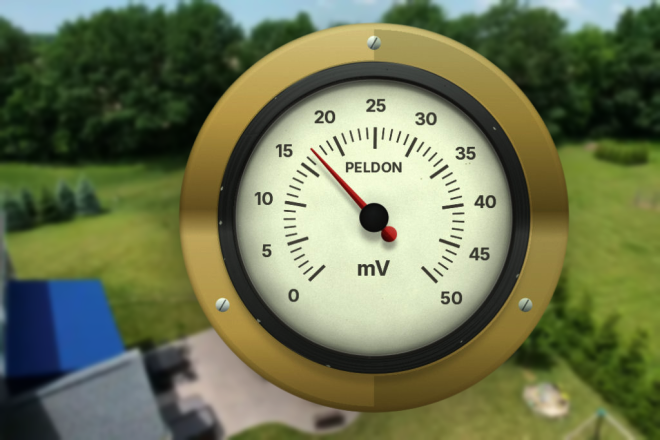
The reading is mV 17
